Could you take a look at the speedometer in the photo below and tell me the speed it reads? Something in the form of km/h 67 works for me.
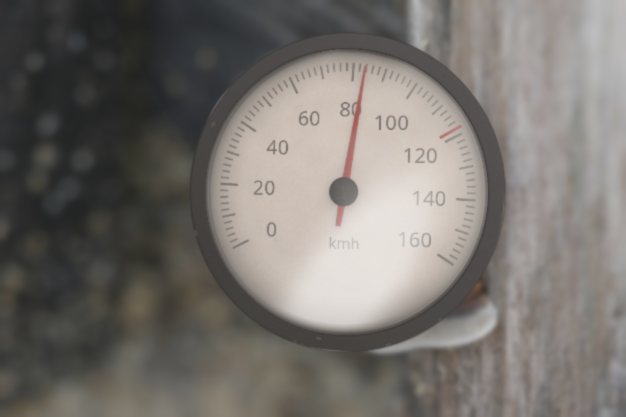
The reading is km/h 84
